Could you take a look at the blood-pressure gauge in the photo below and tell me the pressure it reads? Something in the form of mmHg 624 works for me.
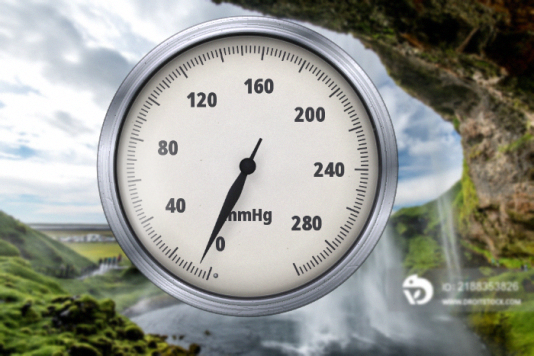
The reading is mmHg 6
